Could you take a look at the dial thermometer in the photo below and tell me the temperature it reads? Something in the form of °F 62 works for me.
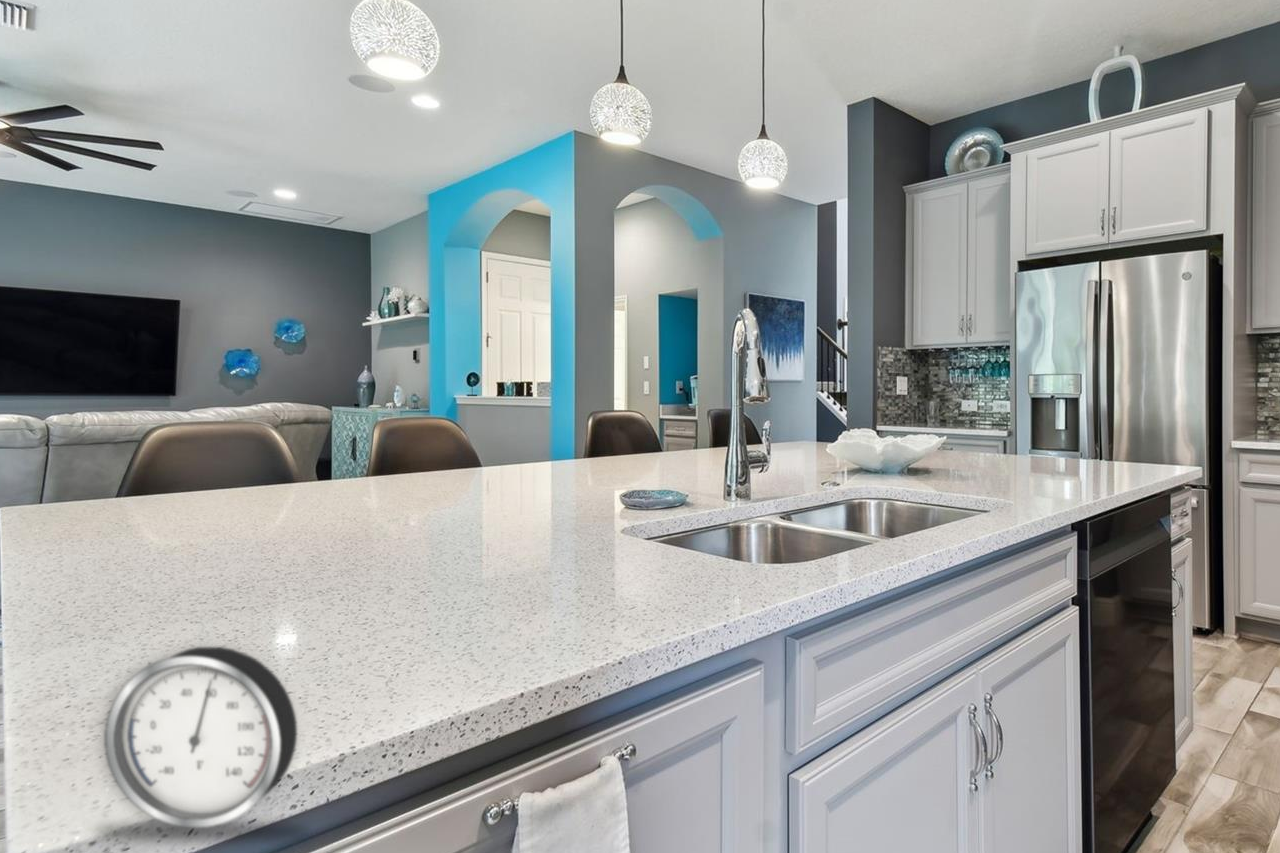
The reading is °F 60
